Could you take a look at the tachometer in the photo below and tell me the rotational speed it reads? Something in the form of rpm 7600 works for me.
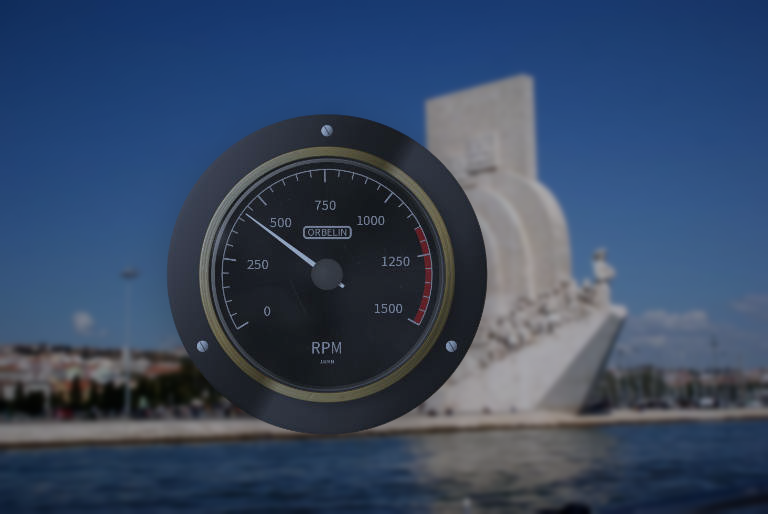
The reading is rpm 425
